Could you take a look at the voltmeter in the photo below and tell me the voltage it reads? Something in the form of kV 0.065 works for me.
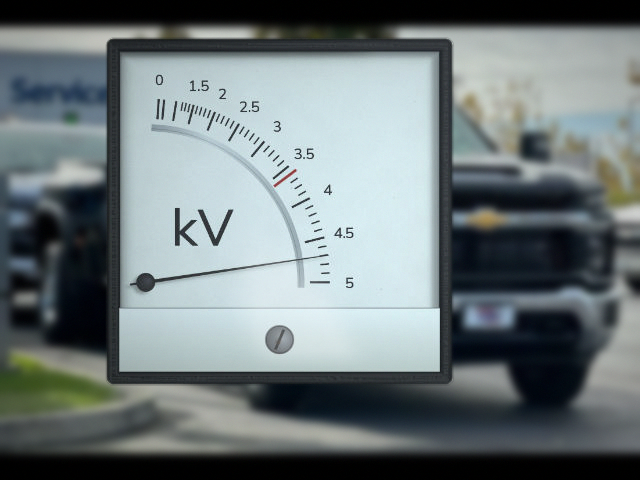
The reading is kV 4.7
